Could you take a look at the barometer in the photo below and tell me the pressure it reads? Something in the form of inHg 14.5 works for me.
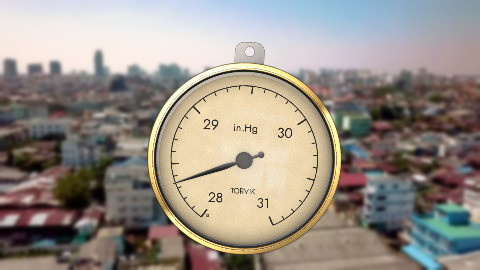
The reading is inHg 28.35
